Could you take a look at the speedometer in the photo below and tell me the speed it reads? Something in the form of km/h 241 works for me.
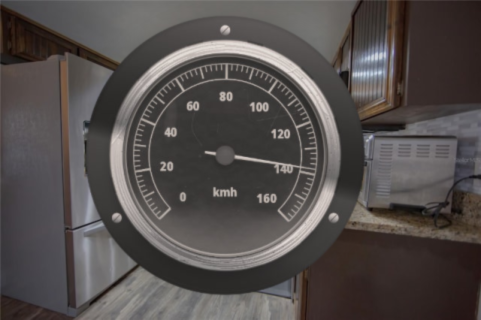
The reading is km/h 138
